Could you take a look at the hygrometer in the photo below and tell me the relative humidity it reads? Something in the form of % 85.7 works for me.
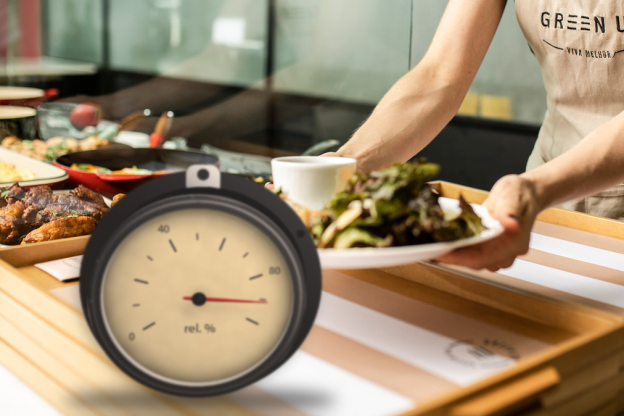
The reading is % 90
